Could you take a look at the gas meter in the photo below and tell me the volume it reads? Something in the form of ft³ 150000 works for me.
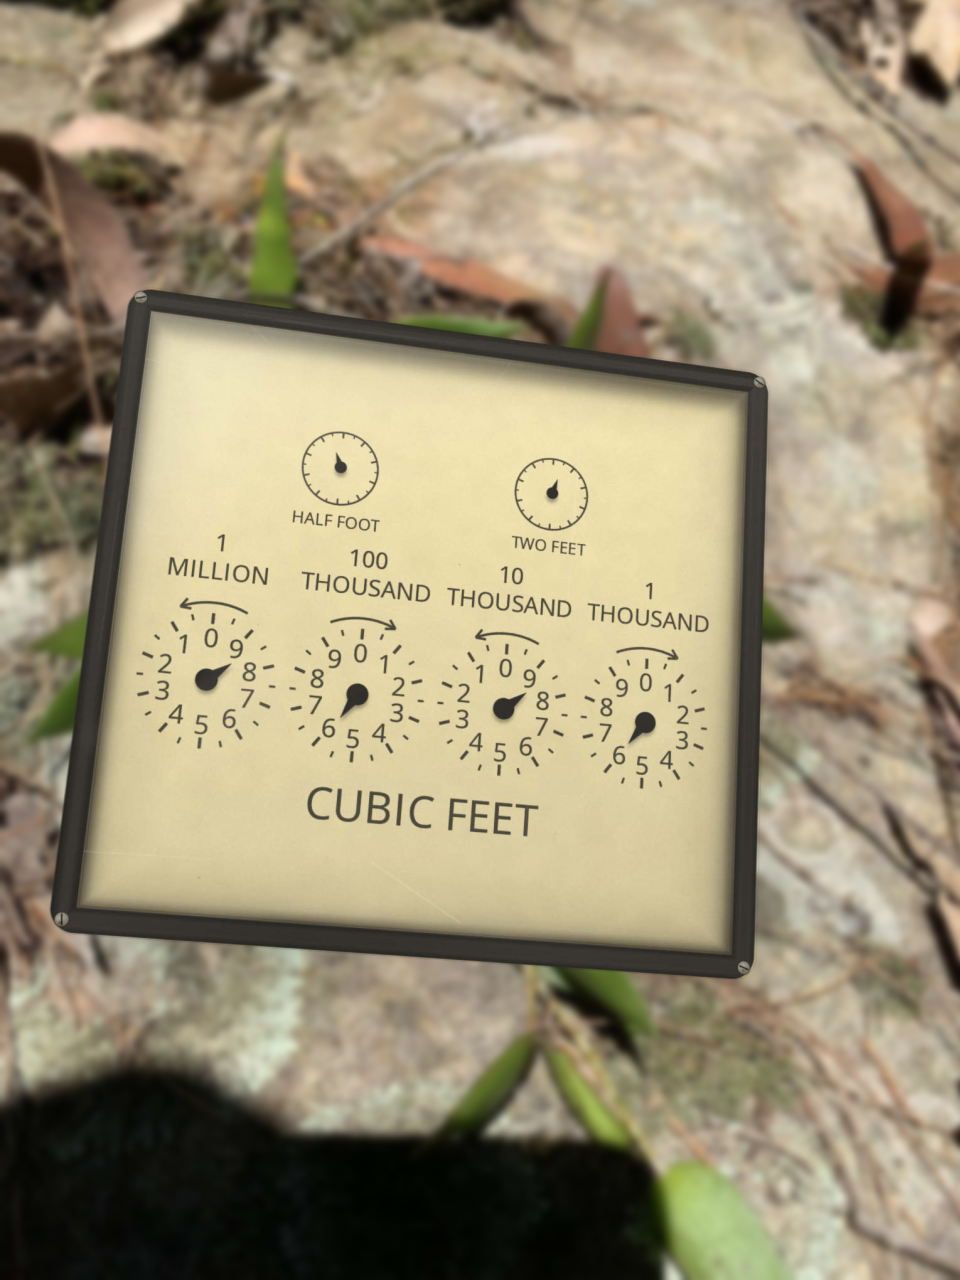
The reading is ft³ 858600
